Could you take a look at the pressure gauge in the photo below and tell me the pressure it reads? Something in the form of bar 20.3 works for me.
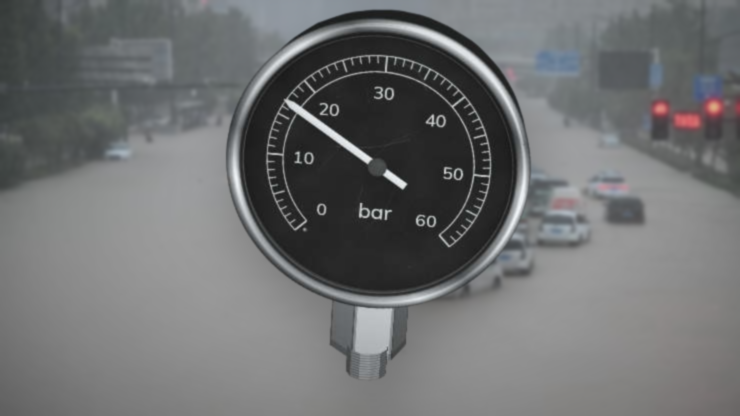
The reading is bar 17
